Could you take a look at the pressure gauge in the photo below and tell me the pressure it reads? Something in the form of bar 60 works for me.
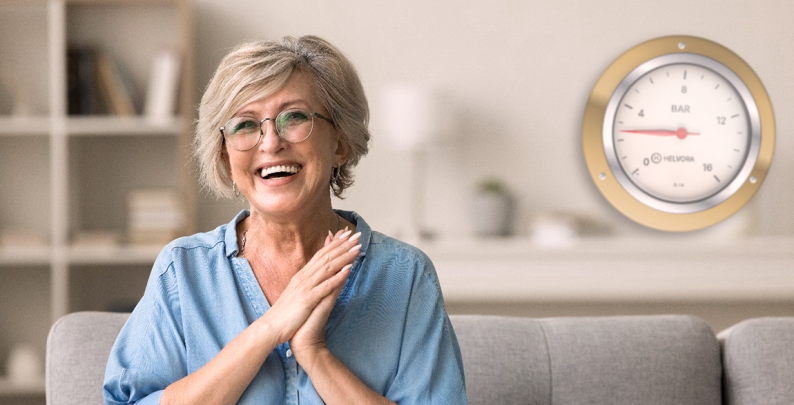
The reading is bar 2.5
